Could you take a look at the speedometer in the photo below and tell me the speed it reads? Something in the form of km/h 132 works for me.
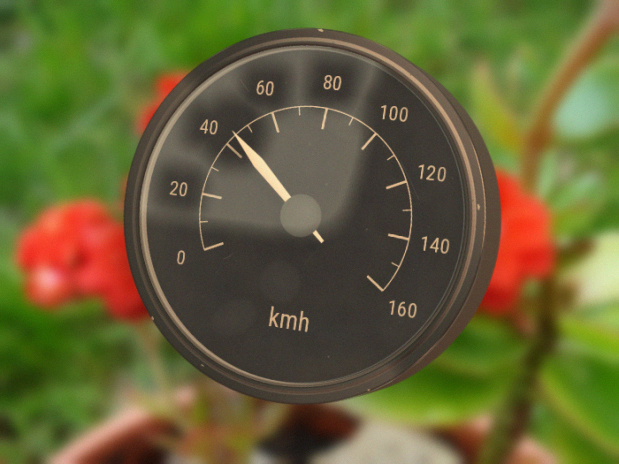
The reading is km/h 45
